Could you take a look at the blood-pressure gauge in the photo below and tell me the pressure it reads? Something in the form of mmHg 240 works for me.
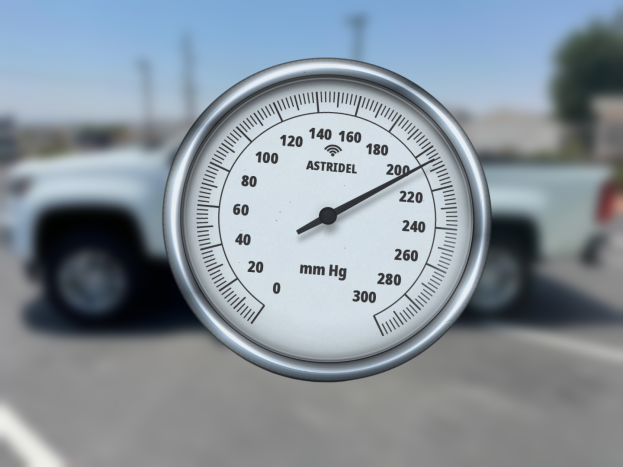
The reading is mmHg 206
